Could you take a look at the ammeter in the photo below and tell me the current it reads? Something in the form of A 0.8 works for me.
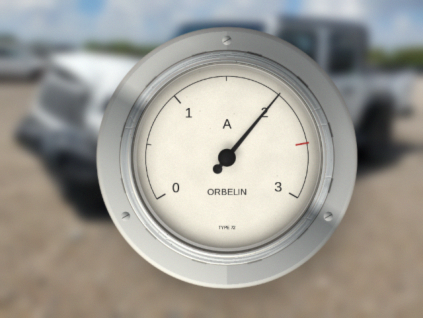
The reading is A 2
